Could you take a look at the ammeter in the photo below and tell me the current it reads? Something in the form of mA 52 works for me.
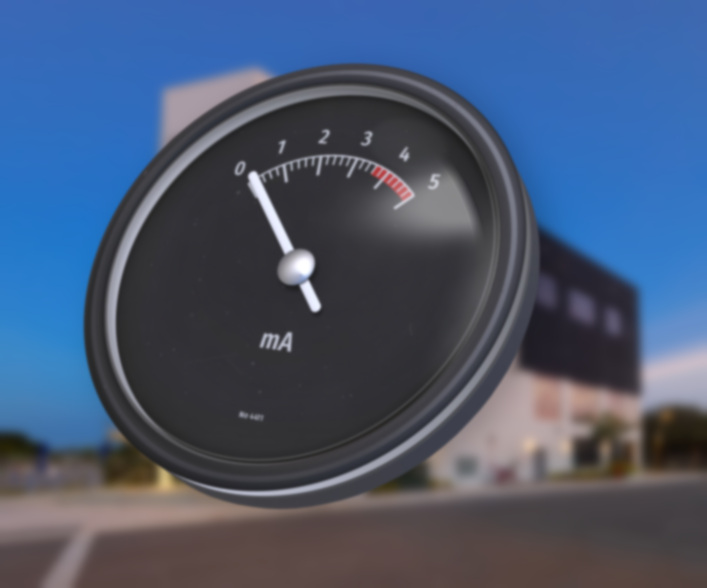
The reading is mA 0.2
